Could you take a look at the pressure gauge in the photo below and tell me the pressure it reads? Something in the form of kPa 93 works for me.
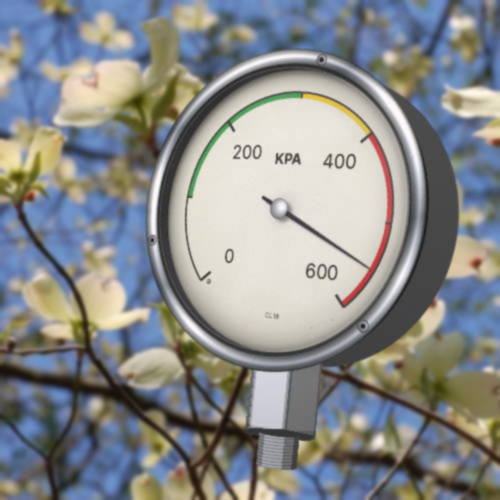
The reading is kPa 550
